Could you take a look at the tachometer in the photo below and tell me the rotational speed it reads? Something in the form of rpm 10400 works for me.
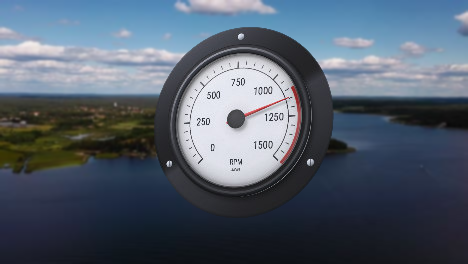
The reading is rpm 1150
